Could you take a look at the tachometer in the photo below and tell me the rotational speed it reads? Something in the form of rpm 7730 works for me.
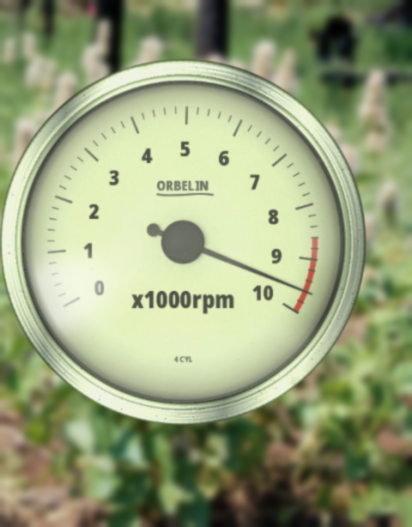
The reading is rpm 9600
